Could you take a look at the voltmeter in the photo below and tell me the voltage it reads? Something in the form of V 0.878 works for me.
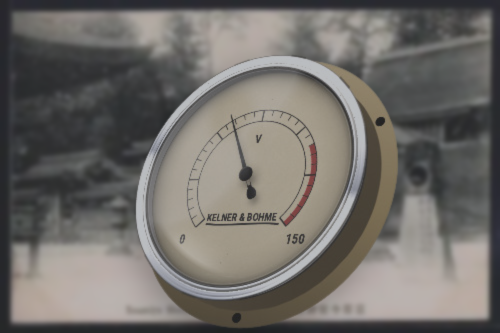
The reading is V 60
